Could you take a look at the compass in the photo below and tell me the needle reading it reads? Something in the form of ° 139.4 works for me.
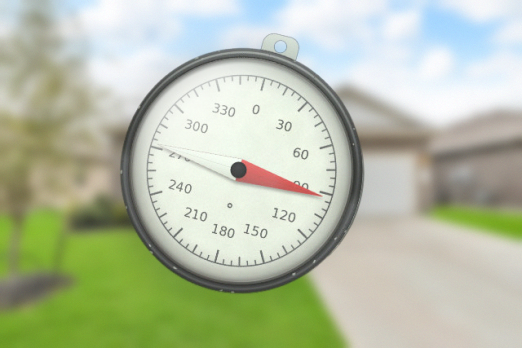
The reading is ° 92.5
